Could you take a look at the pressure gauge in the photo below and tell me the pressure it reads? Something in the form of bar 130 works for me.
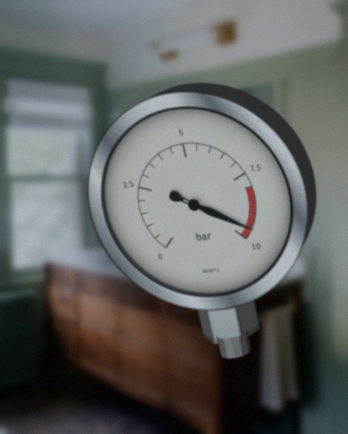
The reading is bar 9.5
